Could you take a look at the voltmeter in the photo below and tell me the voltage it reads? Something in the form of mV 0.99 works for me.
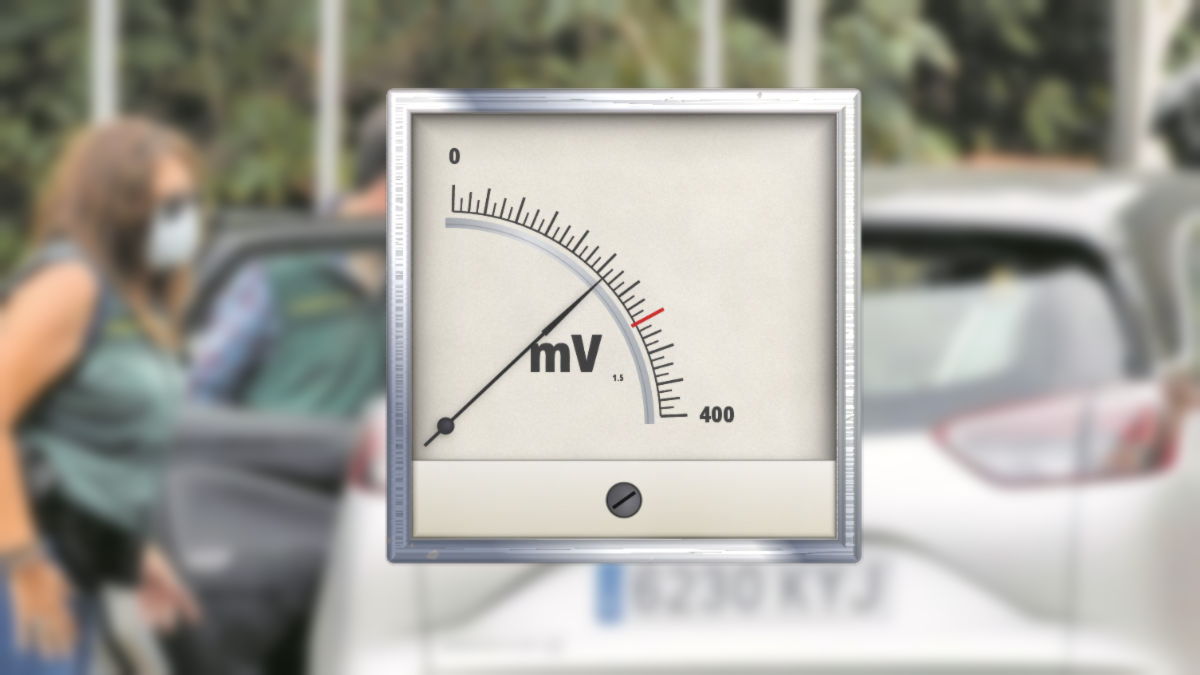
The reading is mV 210
